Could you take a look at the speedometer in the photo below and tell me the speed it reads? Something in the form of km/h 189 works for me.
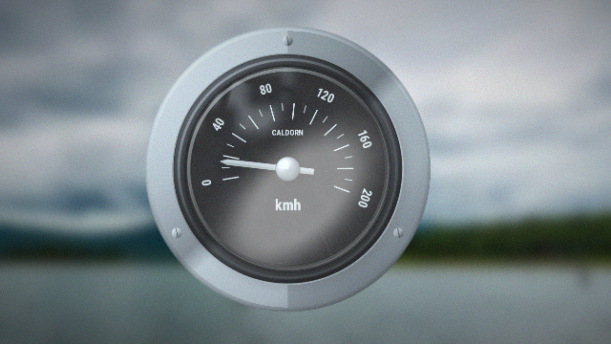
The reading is km/h 15
